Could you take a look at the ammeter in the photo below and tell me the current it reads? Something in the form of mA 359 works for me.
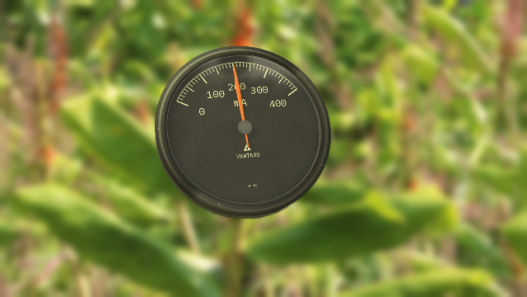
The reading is mA 200
